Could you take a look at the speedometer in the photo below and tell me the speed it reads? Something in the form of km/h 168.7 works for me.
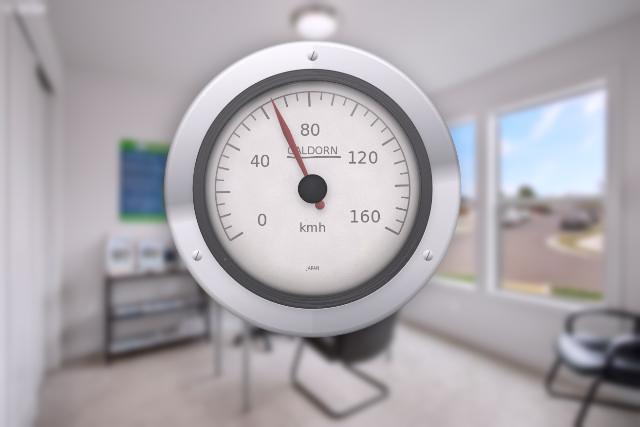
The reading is km/h 65
